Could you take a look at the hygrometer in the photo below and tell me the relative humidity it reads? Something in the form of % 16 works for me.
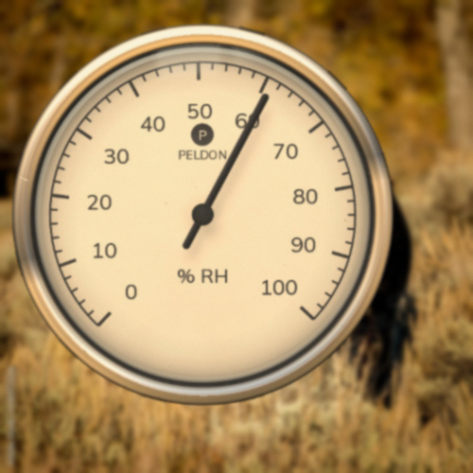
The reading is % 61
